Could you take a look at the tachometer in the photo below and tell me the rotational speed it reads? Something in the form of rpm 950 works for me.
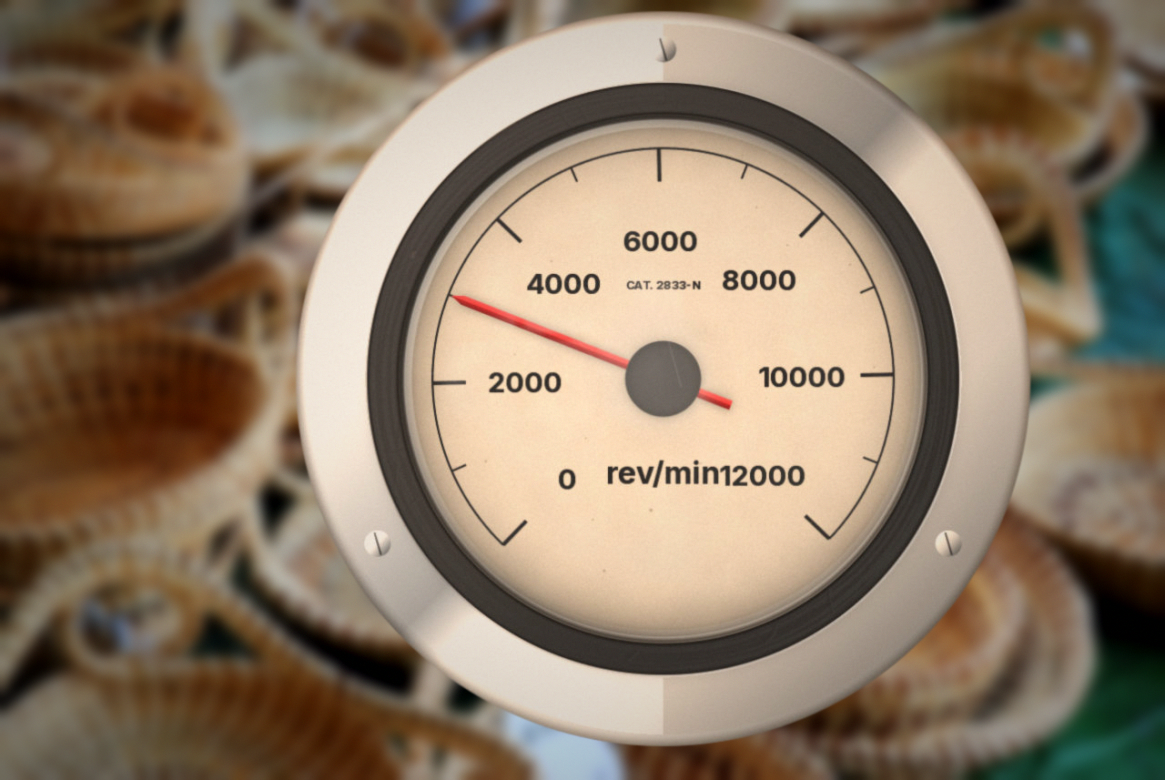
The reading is rpm 3000
